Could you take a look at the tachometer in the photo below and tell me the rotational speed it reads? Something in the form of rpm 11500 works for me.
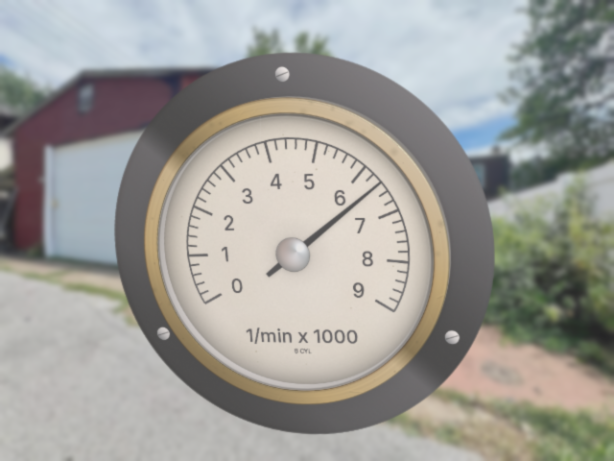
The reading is rpm 6400
